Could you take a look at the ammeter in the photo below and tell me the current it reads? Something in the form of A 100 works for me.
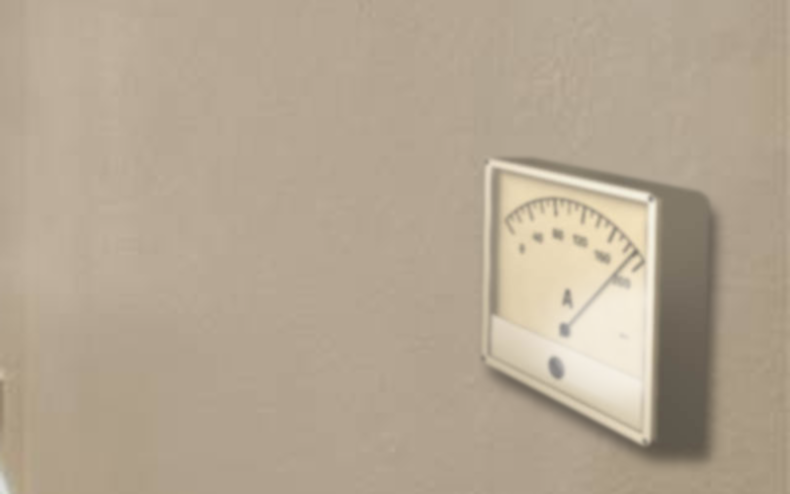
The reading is A 190
